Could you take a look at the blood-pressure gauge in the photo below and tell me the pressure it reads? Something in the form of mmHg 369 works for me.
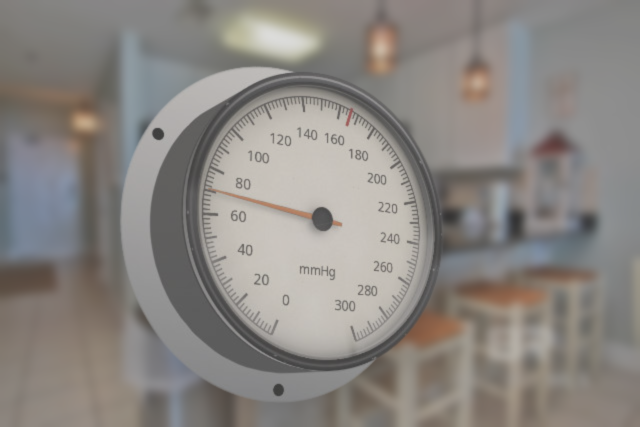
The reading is mmHg 70
